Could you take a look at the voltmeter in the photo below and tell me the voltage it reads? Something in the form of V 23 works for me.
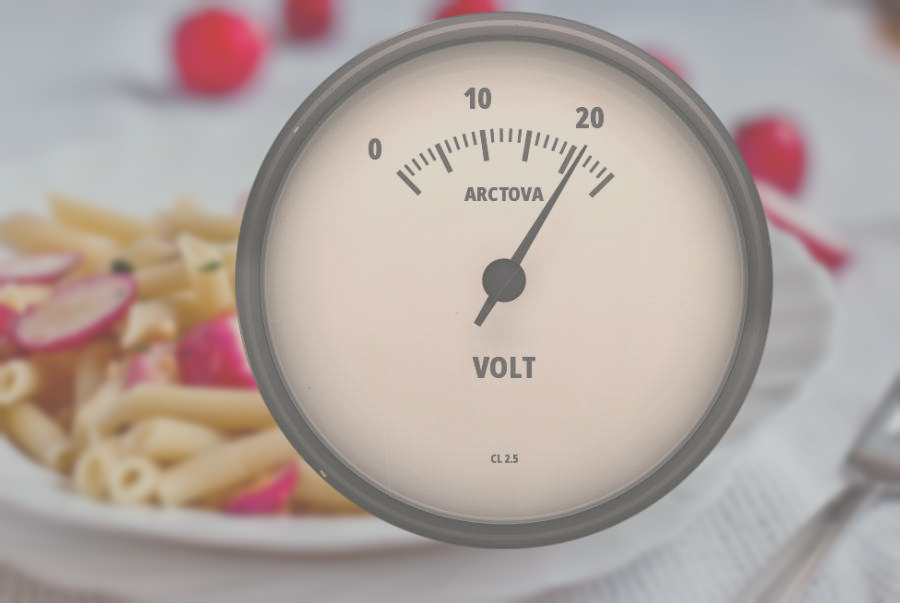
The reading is V 21
